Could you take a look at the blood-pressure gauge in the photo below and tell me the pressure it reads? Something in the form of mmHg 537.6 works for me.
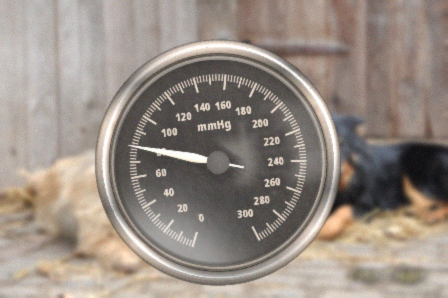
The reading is mmHg 80
